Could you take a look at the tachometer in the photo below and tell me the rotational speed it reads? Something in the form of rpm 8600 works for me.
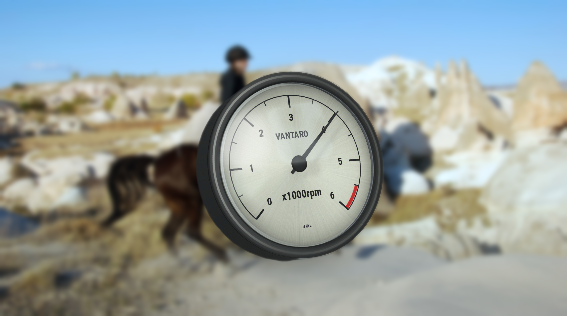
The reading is rpm 4000
